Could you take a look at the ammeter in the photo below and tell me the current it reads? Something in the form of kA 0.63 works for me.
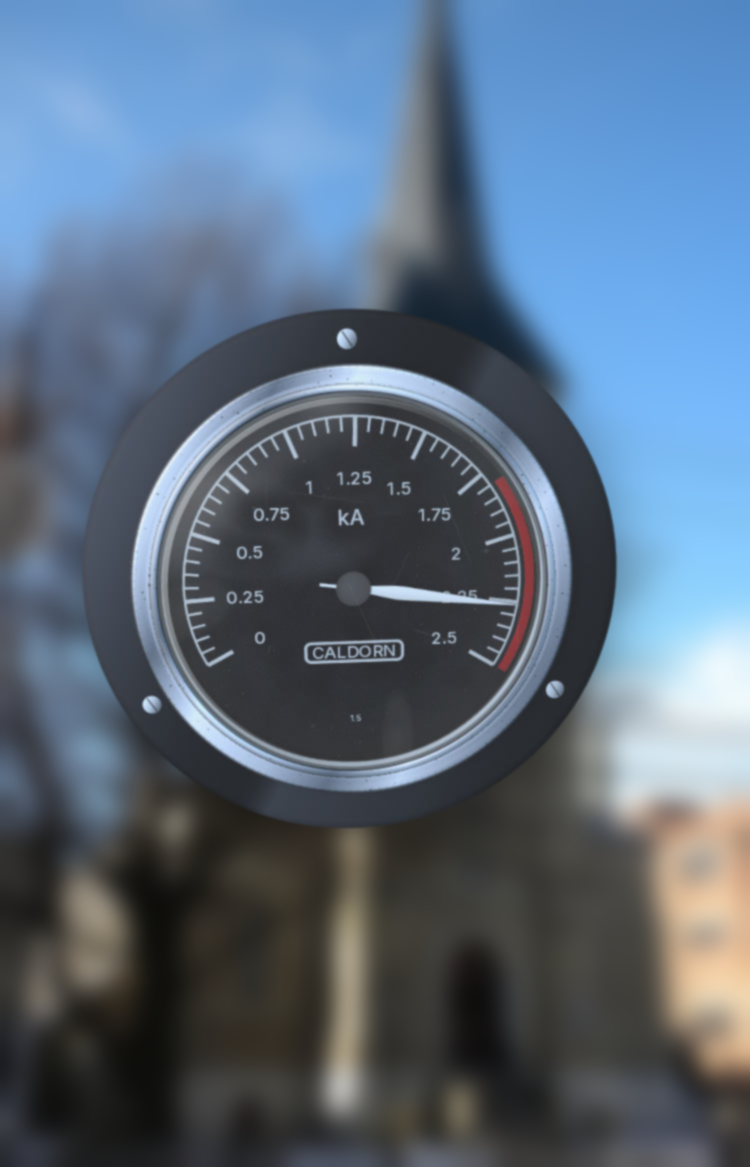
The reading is kA 2.25
